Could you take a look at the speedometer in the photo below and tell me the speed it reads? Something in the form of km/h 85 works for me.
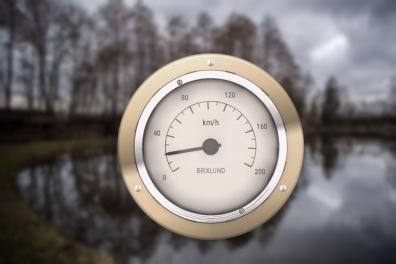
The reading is km/h 20
